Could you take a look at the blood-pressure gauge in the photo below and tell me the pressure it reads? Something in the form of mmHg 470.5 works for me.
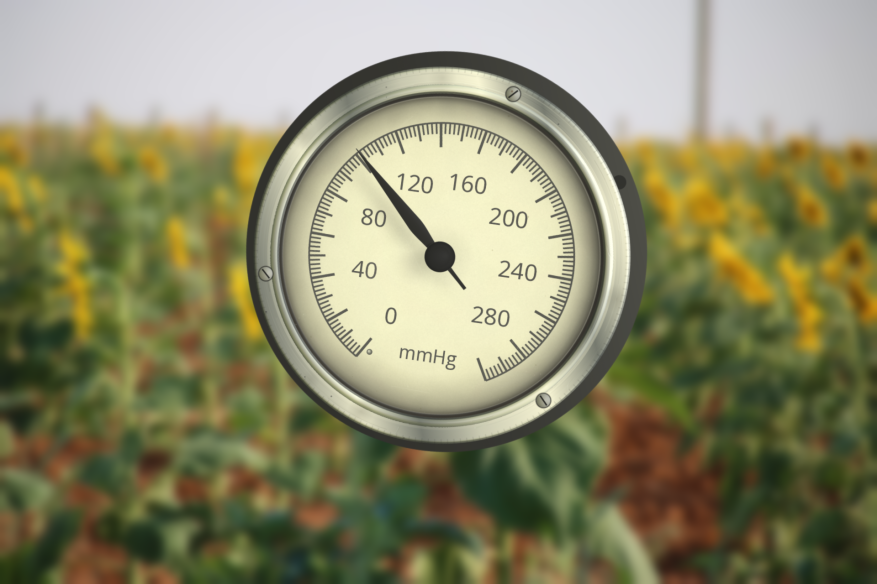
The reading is mmHg 102
